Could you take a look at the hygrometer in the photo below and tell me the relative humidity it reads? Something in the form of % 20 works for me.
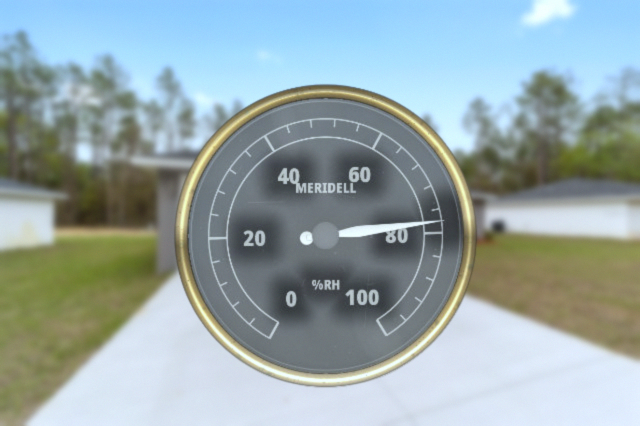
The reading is % 78
